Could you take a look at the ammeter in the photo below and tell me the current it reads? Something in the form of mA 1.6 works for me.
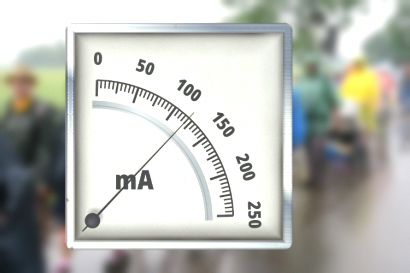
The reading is mA 120
